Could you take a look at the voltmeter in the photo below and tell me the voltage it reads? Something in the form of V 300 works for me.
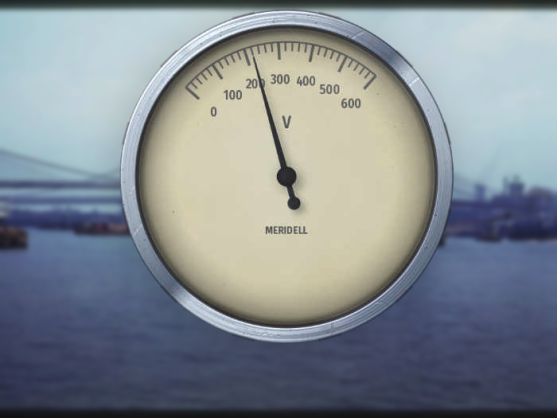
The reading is V 220
